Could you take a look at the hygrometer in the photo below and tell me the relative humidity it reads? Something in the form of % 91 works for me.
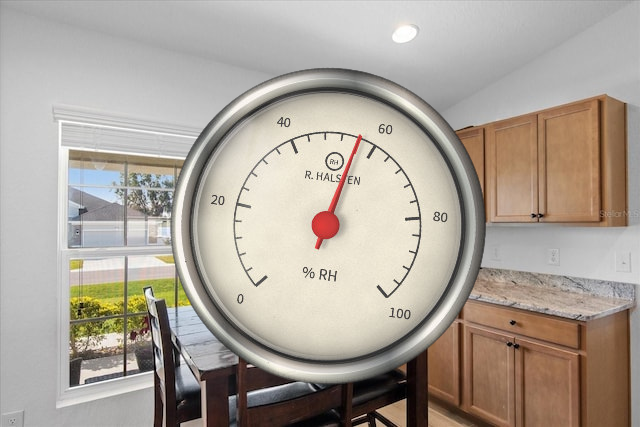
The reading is % 56
